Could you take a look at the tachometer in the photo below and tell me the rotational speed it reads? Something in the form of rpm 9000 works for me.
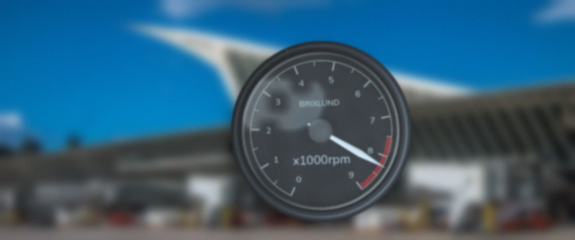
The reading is rpm 8250
